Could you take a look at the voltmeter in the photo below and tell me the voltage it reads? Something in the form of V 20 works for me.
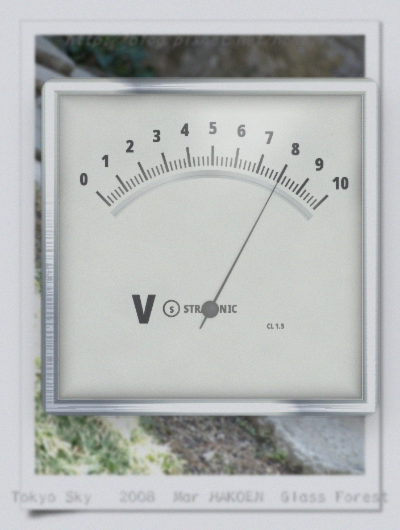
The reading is V 8
